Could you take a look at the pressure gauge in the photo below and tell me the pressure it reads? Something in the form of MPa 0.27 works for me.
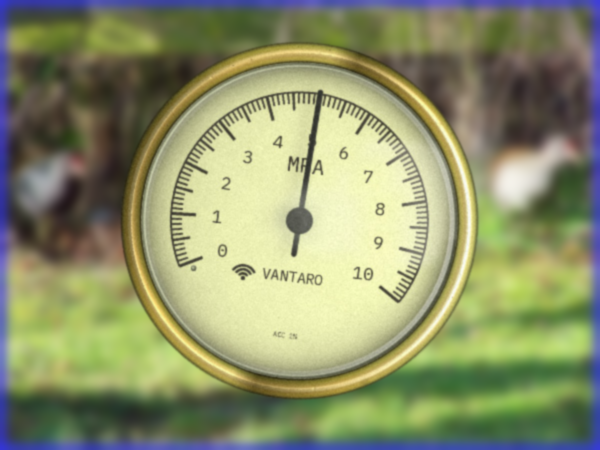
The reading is MPa 5
